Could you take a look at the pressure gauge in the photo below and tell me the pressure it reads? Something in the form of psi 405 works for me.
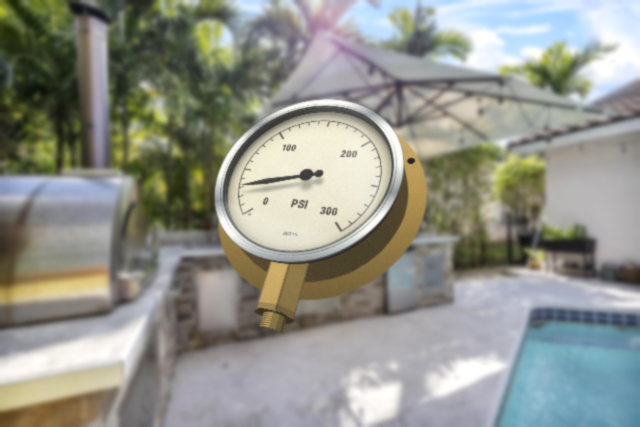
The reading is psi 30
